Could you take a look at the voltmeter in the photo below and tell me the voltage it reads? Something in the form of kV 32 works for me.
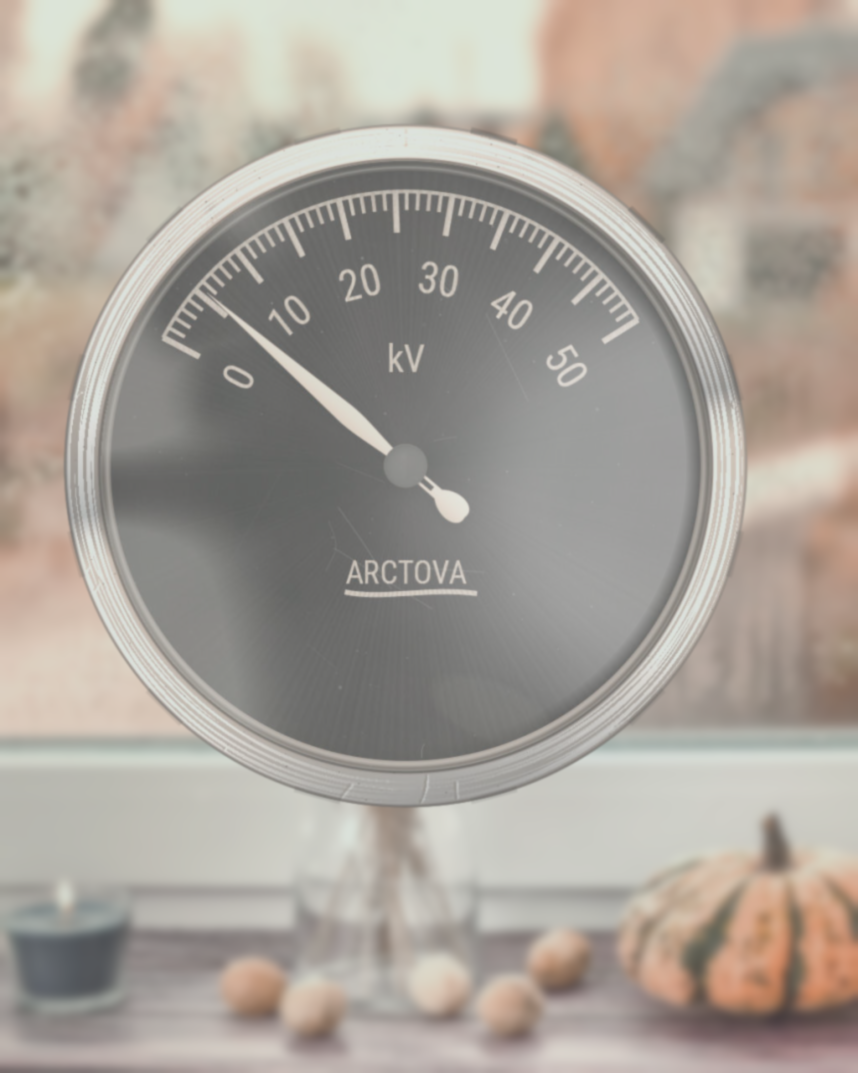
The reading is kV 5.5
